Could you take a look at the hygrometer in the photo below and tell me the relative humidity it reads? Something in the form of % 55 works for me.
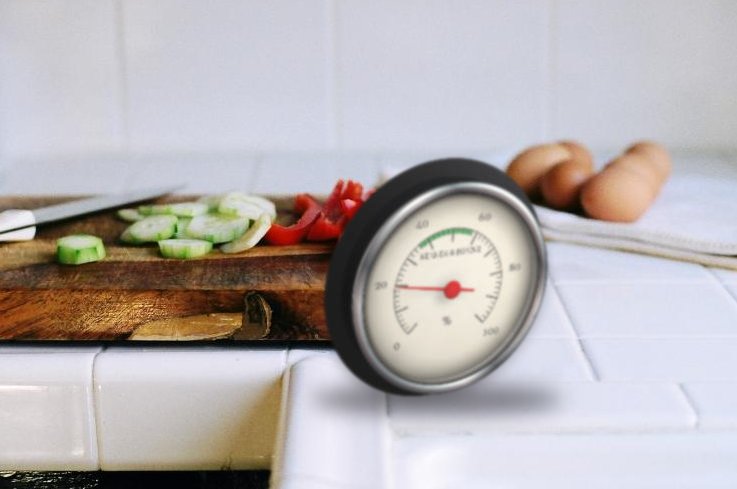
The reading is % 20
